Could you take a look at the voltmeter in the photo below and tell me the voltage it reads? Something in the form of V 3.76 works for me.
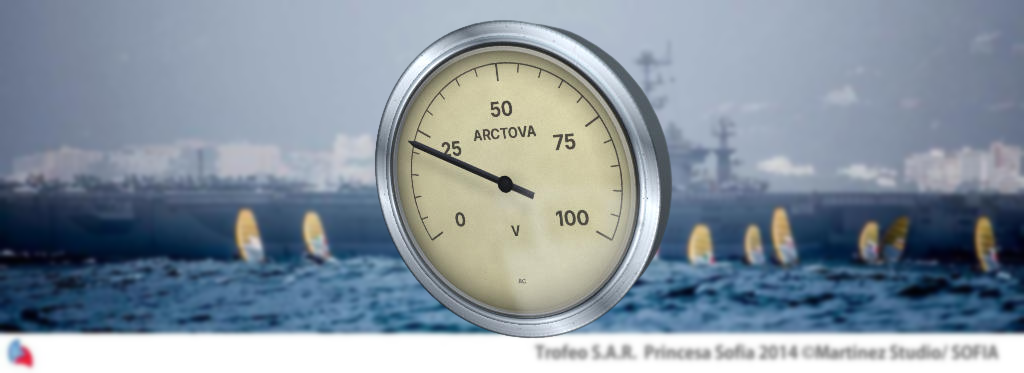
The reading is V 22.5
